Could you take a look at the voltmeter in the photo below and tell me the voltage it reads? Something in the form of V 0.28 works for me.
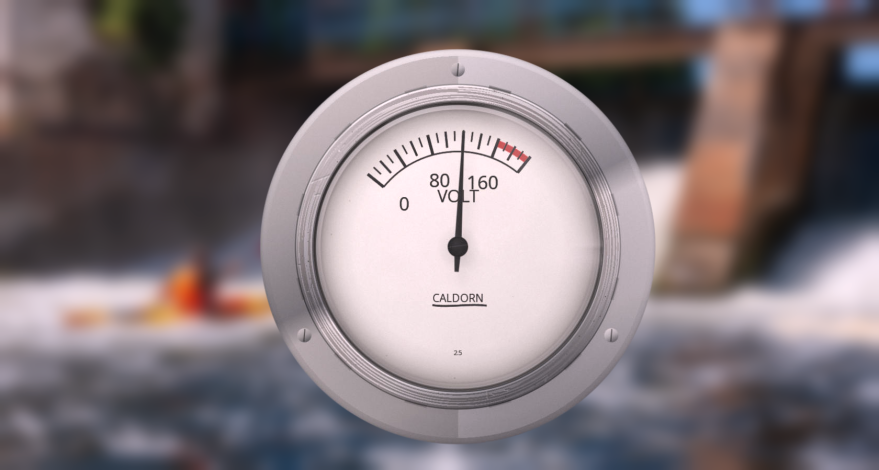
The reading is V 120
